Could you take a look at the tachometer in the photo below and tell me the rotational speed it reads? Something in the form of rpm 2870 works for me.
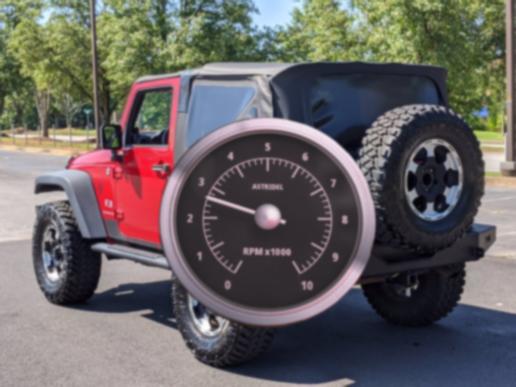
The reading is rpm 2600
